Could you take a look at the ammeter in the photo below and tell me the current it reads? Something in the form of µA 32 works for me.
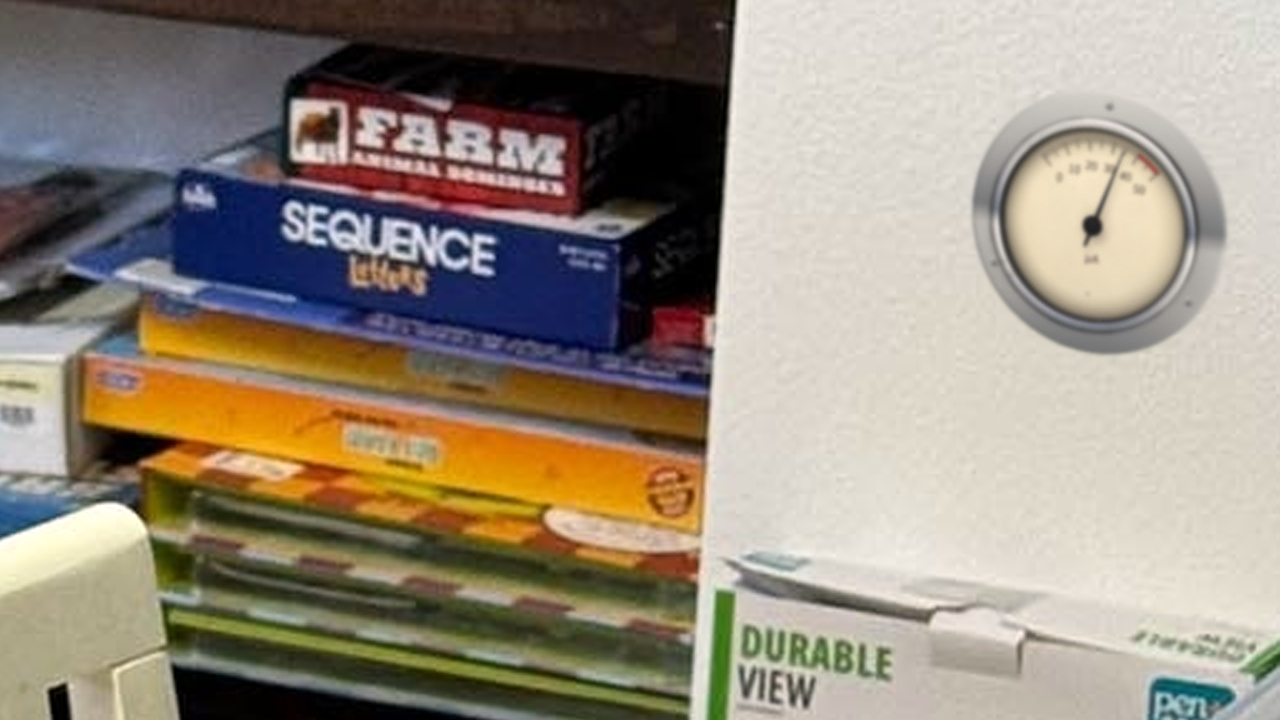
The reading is µA 35
